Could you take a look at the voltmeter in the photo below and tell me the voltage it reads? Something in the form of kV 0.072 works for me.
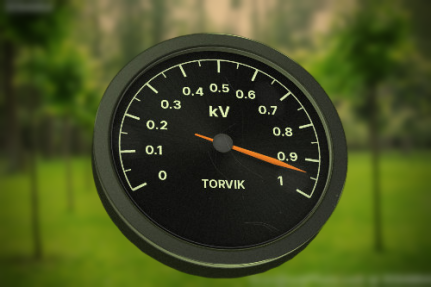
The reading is kV 0.95
